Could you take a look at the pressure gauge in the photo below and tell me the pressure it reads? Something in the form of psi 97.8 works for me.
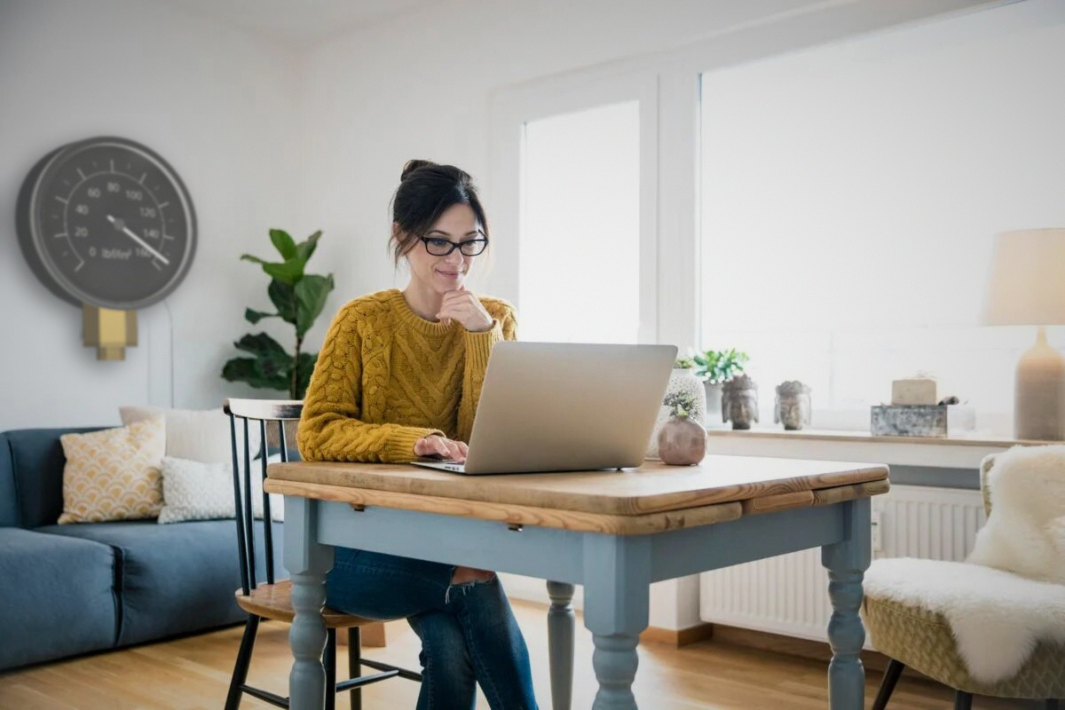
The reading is psi 155
